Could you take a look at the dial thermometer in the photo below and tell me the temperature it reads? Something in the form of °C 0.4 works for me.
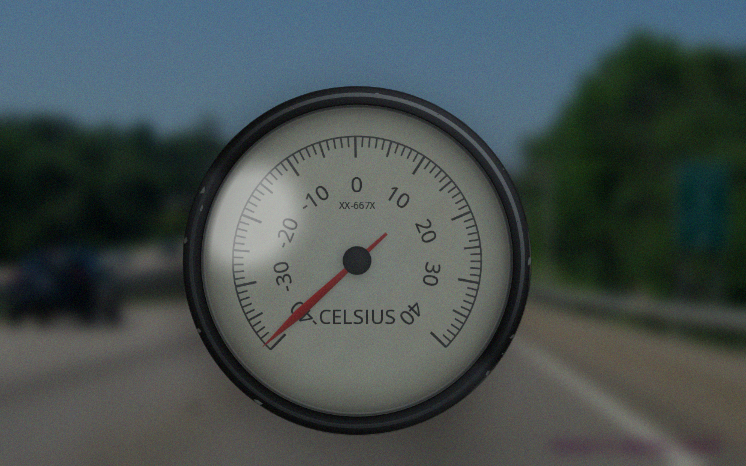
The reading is °C -39
